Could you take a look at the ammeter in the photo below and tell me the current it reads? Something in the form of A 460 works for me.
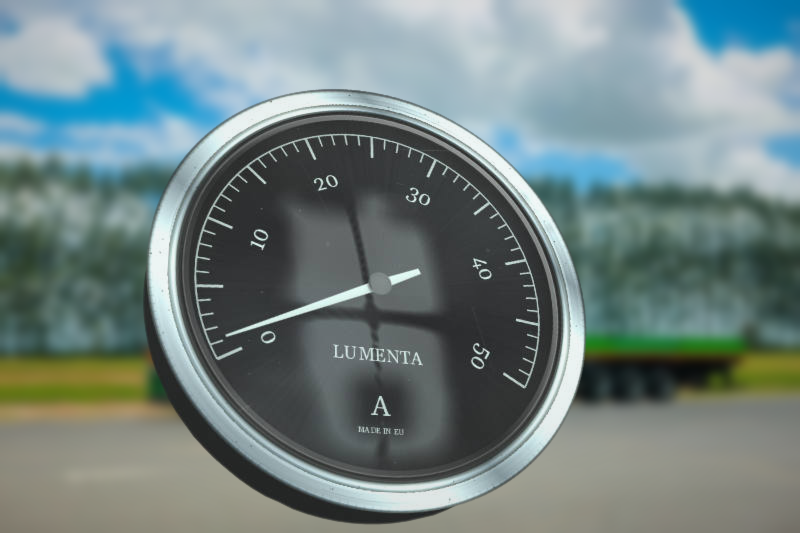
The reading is A 1
